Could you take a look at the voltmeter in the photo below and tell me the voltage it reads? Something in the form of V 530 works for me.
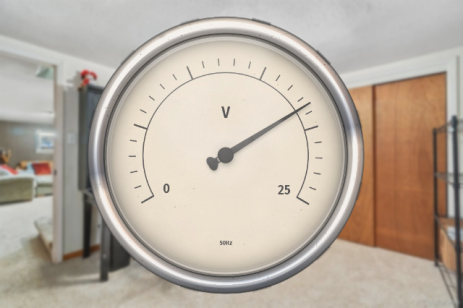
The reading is V 18.5
